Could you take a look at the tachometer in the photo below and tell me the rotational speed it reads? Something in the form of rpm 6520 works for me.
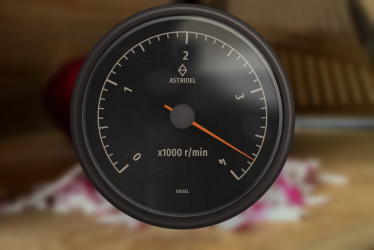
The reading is rpm 3750
